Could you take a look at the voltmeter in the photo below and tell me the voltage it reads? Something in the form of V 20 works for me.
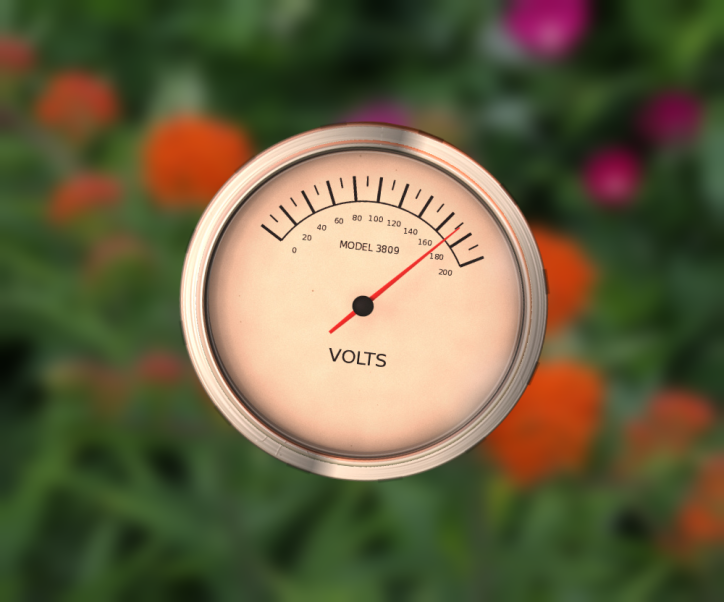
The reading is V 170
